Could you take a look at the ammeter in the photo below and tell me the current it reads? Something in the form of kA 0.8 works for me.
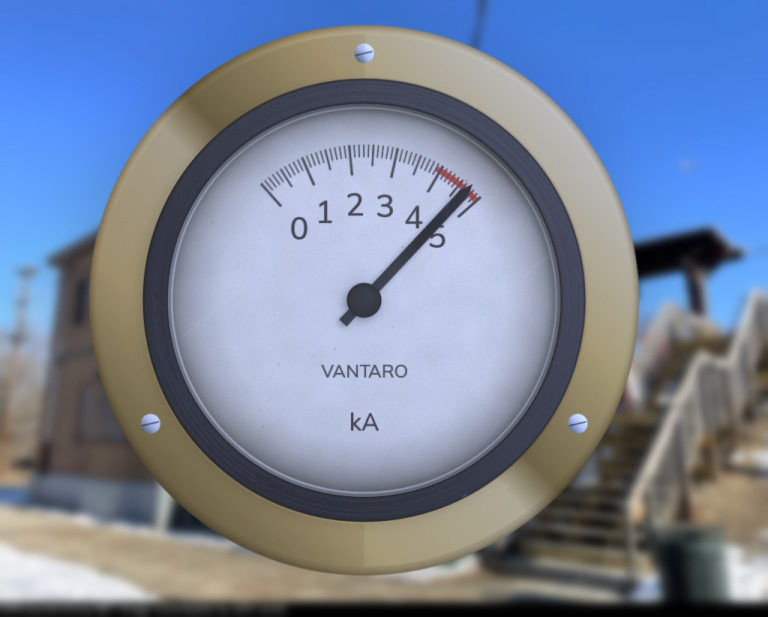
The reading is kA 4.7
